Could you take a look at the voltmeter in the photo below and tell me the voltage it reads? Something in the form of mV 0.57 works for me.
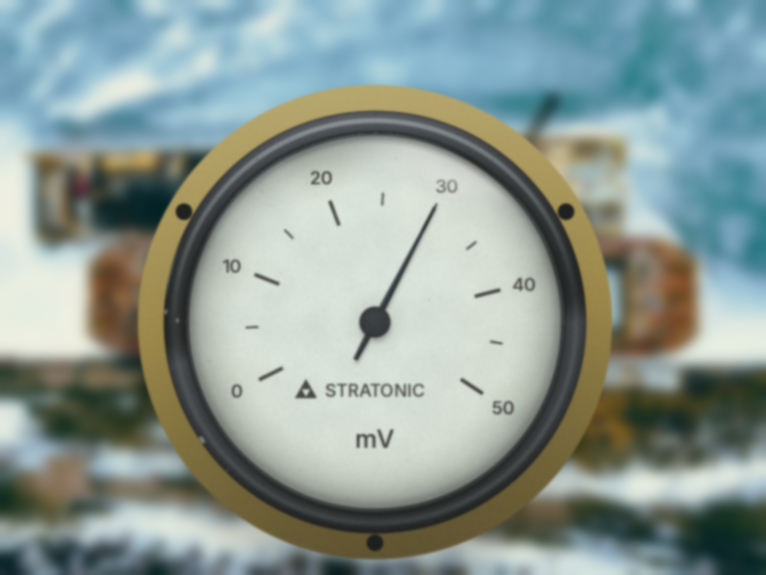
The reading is mV 30
